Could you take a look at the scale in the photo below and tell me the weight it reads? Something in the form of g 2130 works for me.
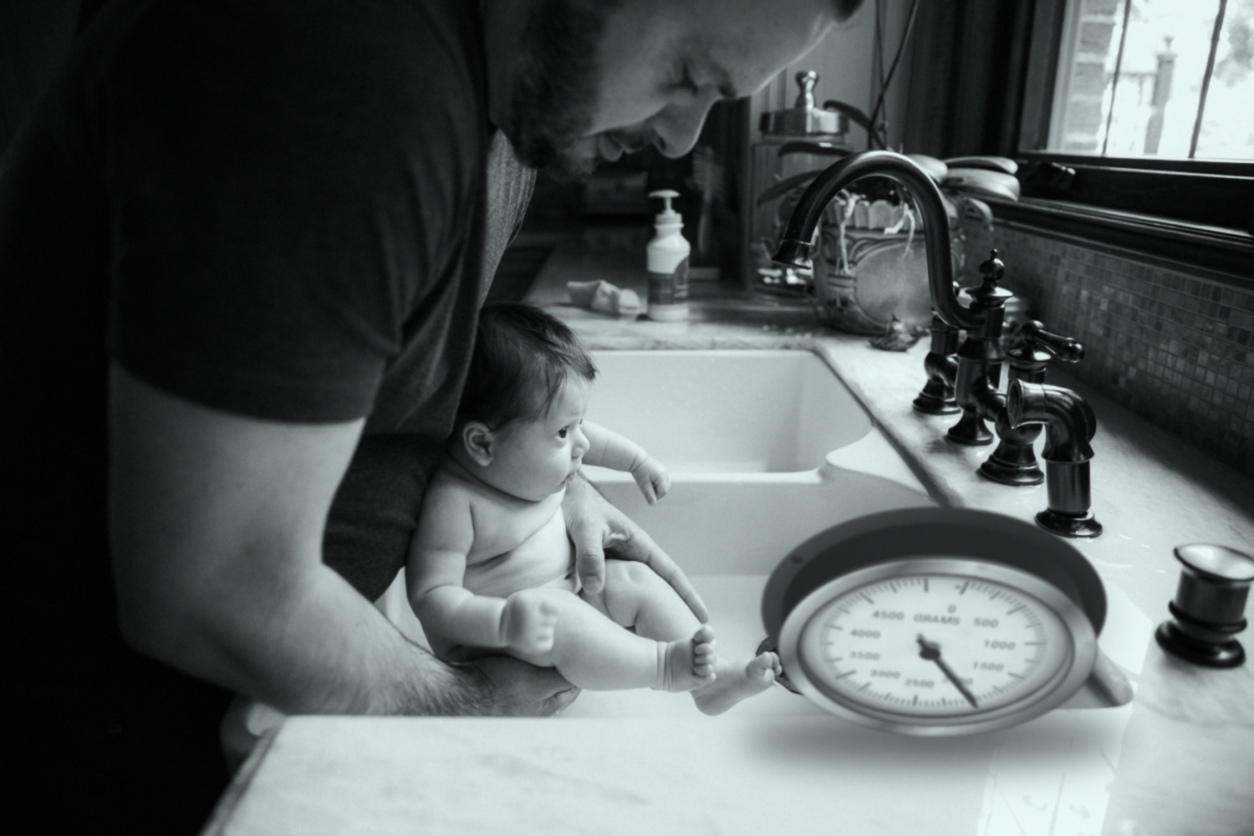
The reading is g 2000
